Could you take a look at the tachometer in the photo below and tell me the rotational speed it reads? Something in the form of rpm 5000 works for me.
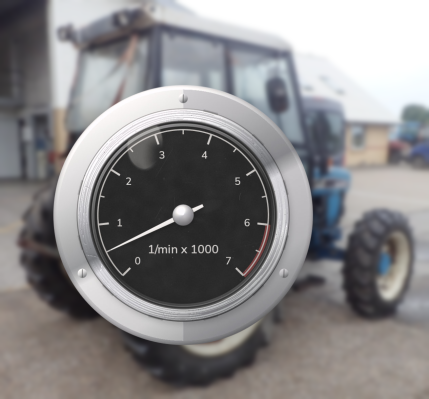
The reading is rpm 500
